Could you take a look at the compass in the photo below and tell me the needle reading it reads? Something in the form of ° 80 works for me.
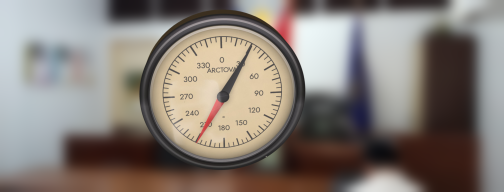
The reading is ° 210
